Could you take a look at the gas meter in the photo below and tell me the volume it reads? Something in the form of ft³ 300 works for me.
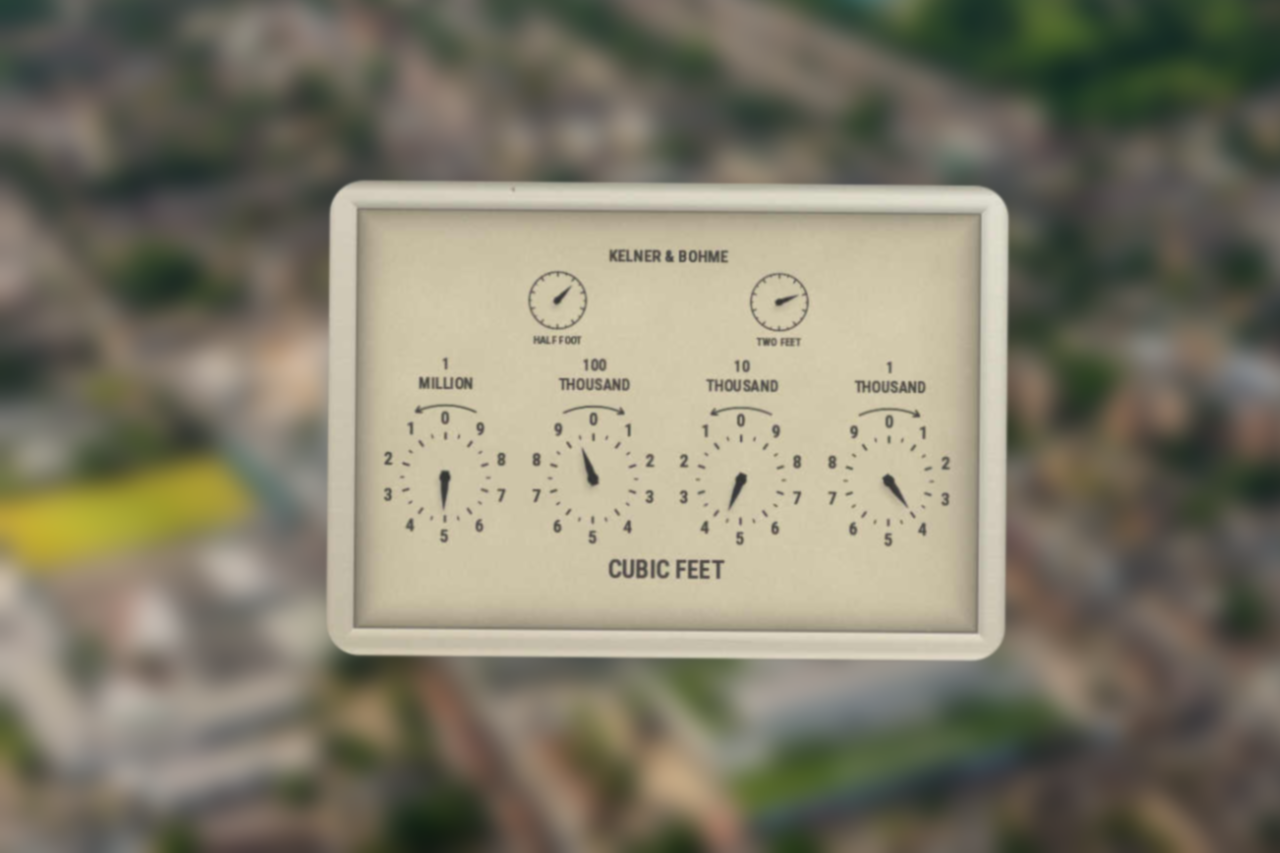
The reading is ft³ 494400
